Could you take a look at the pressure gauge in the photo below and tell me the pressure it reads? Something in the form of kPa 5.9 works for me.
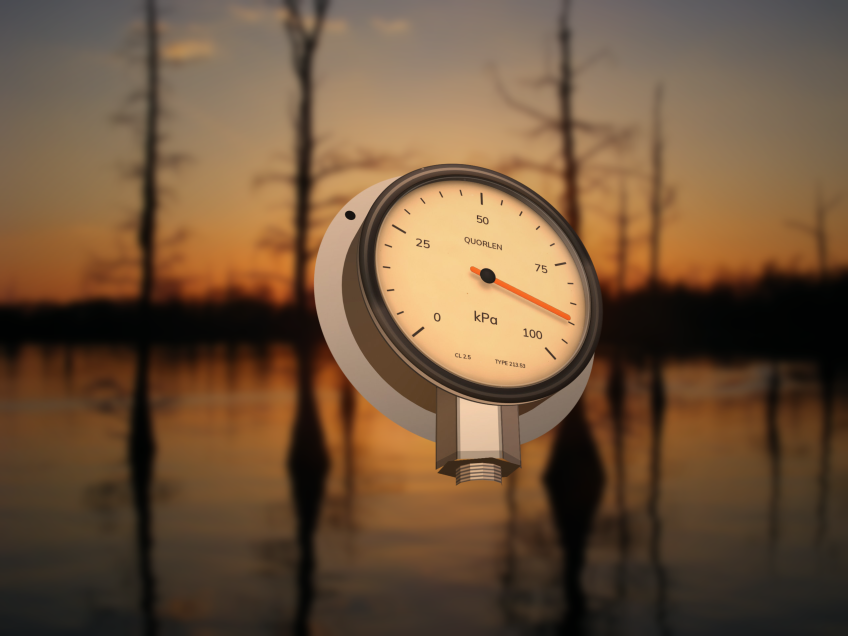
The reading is kPa 90
